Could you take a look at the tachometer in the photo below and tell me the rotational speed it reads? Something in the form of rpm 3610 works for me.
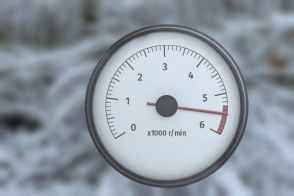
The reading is rpm 5500
